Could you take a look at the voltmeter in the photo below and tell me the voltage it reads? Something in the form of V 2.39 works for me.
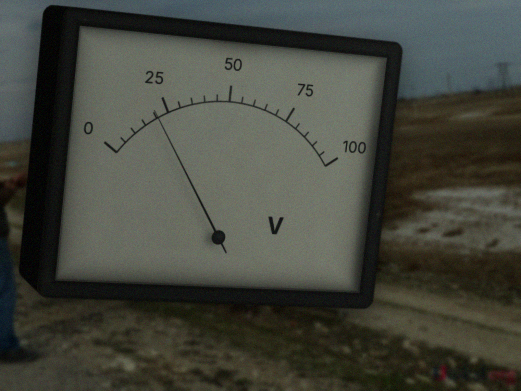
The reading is V 20
